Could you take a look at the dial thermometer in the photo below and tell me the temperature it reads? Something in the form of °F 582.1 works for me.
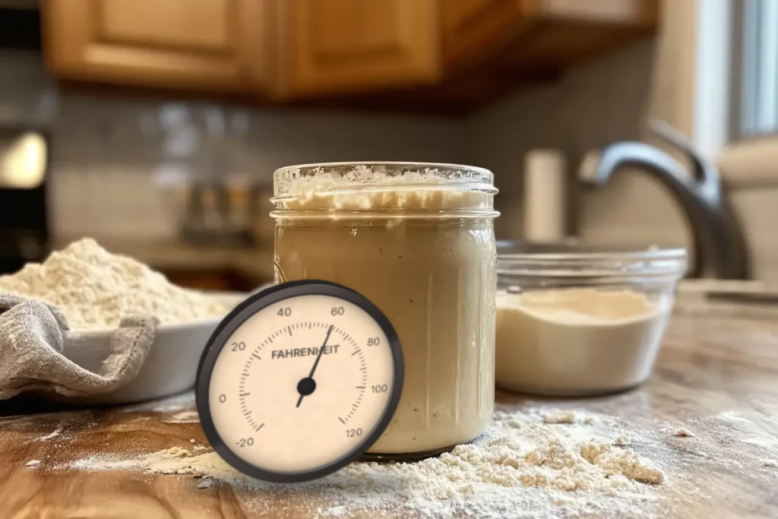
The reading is °F 60
